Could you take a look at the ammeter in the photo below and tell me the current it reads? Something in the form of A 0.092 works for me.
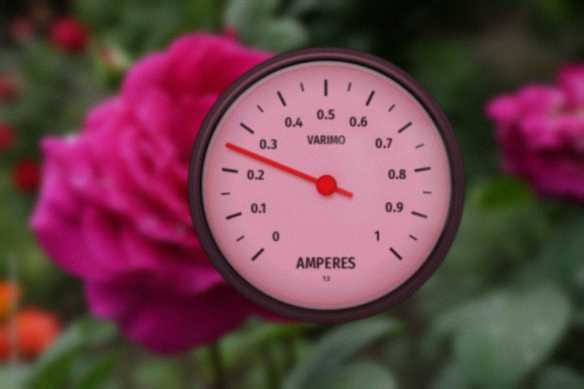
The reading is A 0.25
